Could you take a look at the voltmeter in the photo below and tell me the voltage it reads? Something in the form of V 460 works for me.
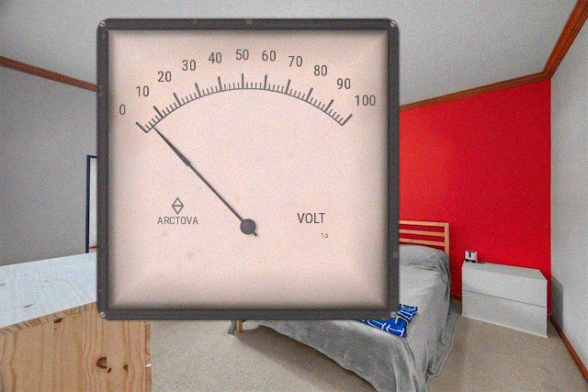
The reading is V 4
